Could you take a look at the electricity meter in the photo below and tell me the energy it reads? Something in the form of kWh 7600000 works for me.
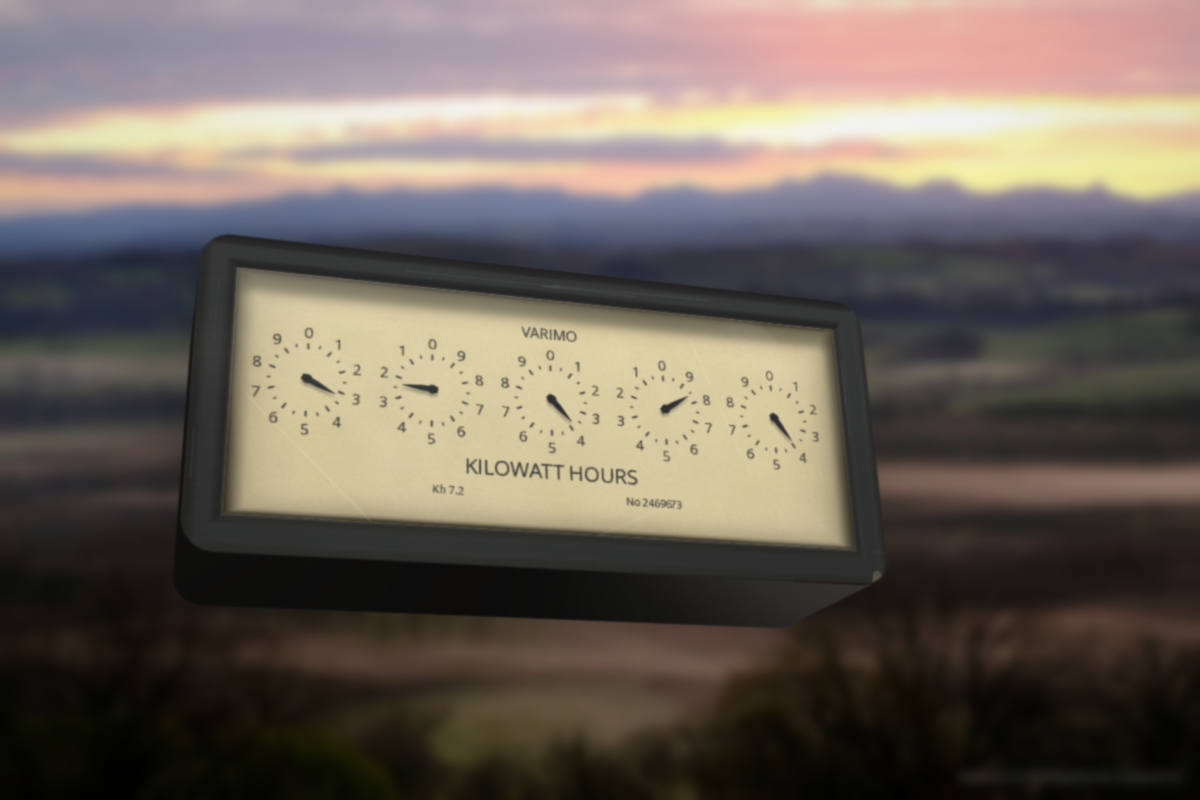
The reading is kWh 32384
